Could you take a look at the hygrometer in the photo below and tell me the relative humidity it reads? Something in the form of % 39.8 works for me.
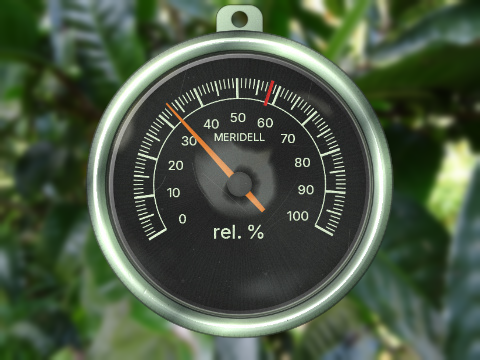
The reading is % 33
